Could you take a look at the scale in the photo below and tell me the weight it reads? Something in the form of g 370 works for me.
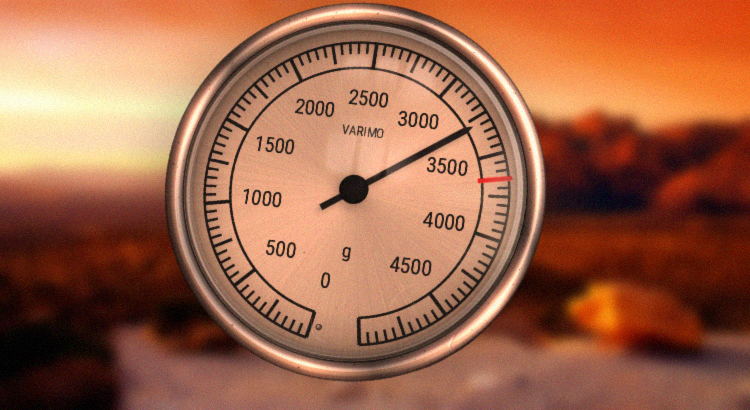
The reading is g 3300
